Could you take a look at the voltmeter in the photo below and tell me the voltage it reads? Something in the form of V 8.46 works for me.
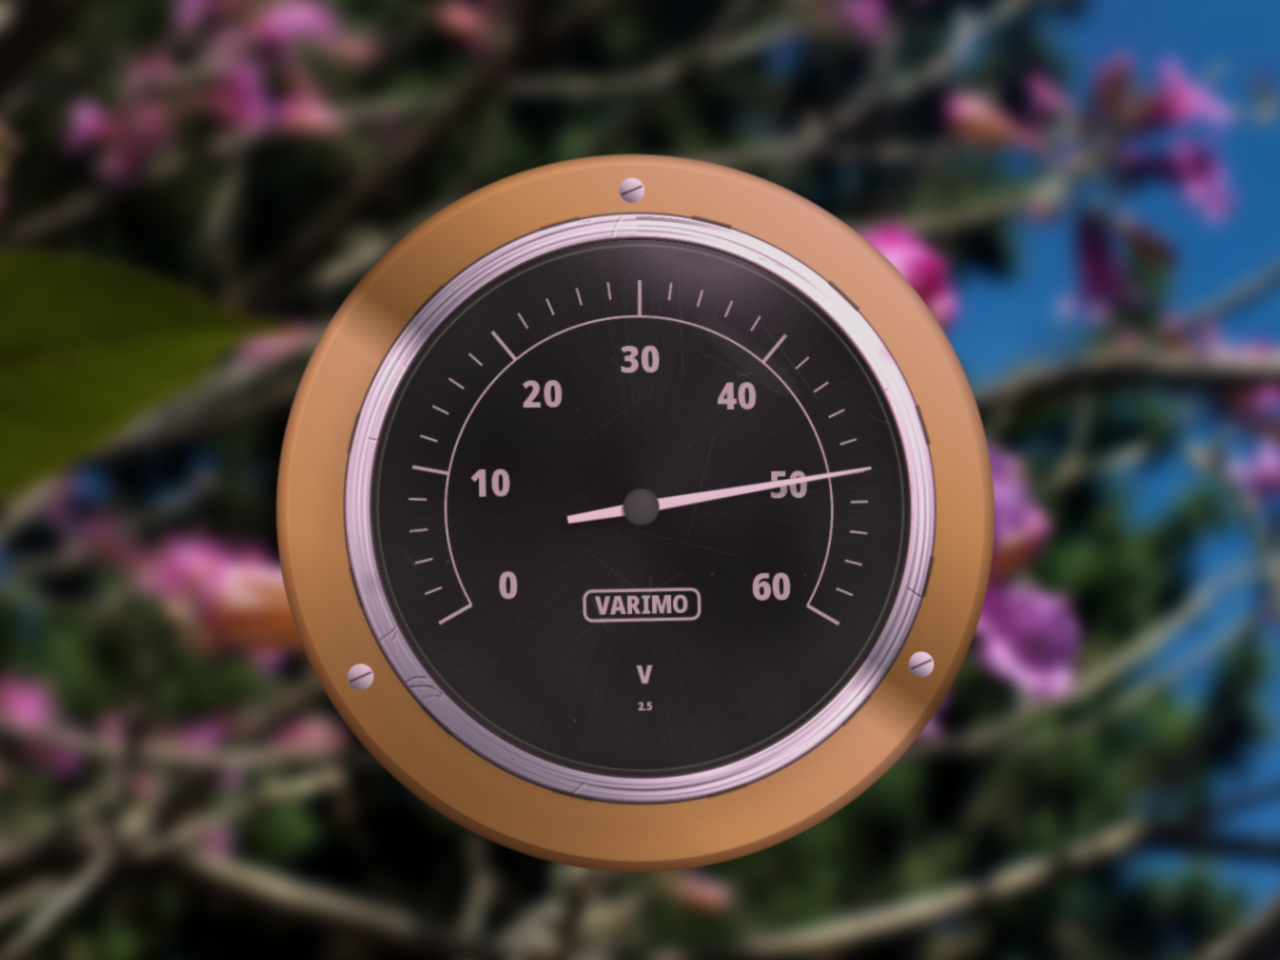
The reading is V 50
